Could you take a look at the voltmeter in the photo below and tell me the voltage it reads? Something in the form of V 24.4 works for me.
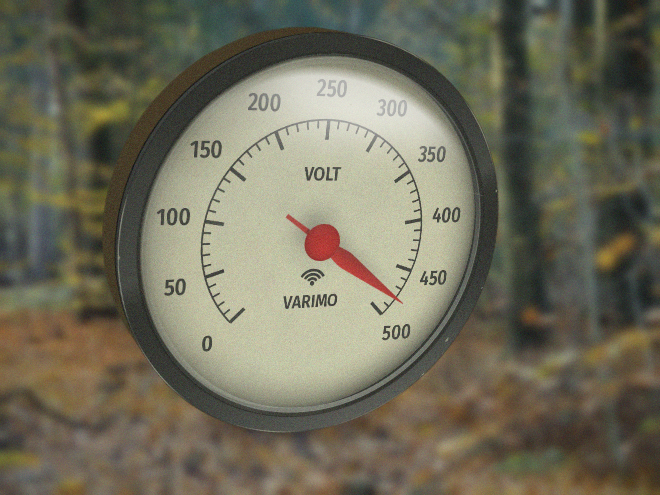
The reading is V 480
